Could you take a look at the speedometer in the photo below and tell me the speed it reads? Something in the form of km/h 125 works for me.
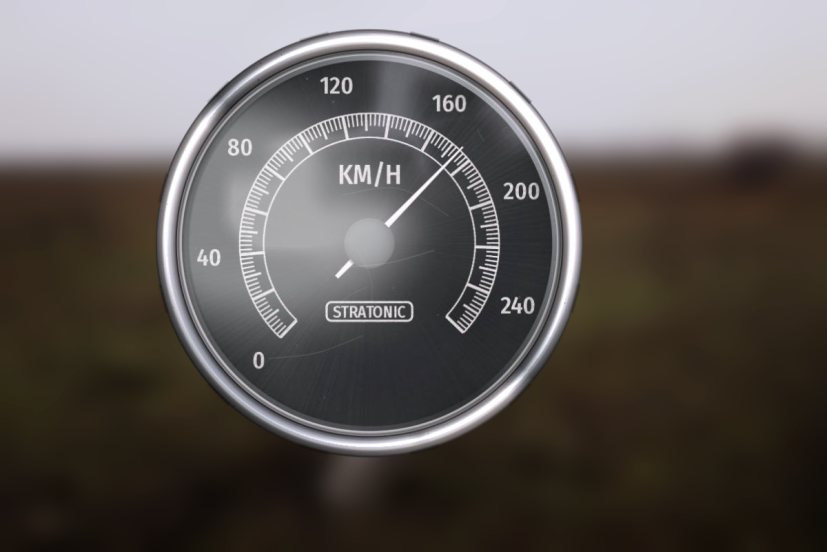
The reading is km/h 174
